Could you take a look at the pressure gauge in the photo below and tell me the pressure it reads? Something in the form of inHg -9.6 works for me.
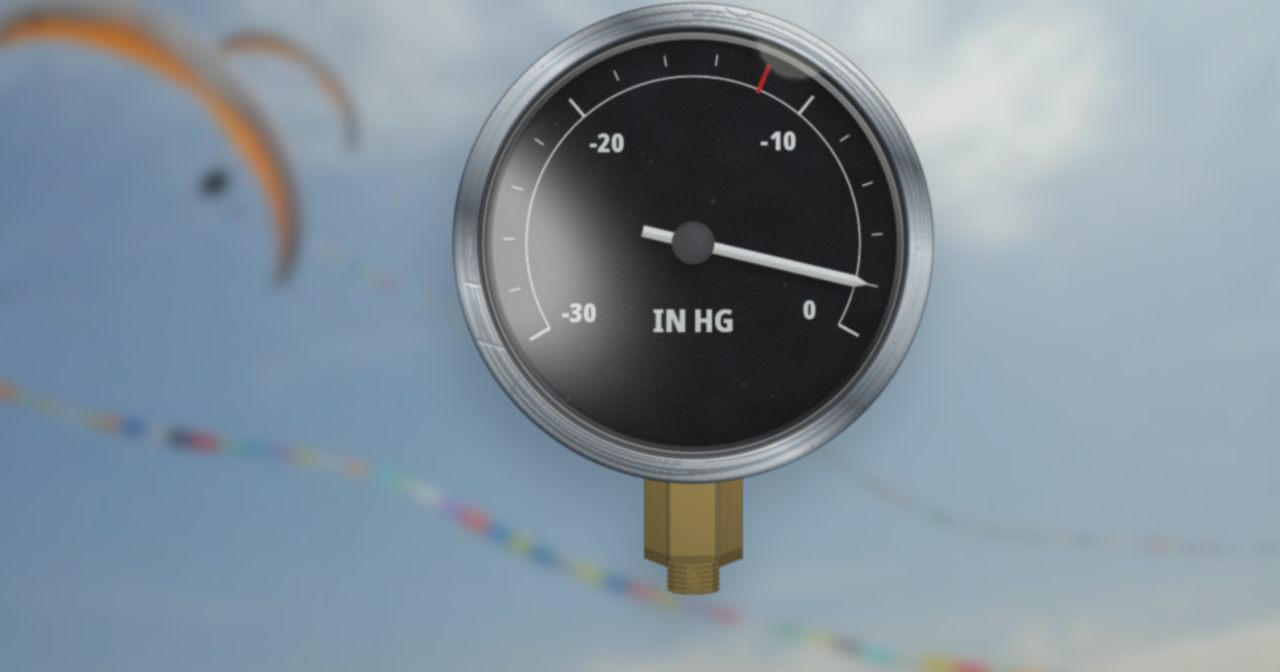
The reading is inHg -2
